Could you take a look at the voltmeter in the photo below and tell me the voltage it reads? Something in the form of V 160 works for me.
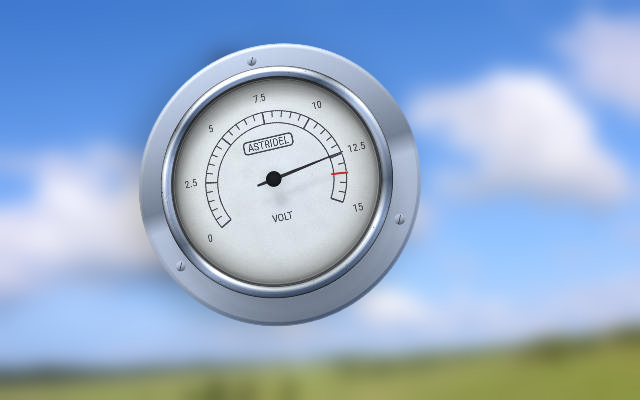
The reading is V 12.5
